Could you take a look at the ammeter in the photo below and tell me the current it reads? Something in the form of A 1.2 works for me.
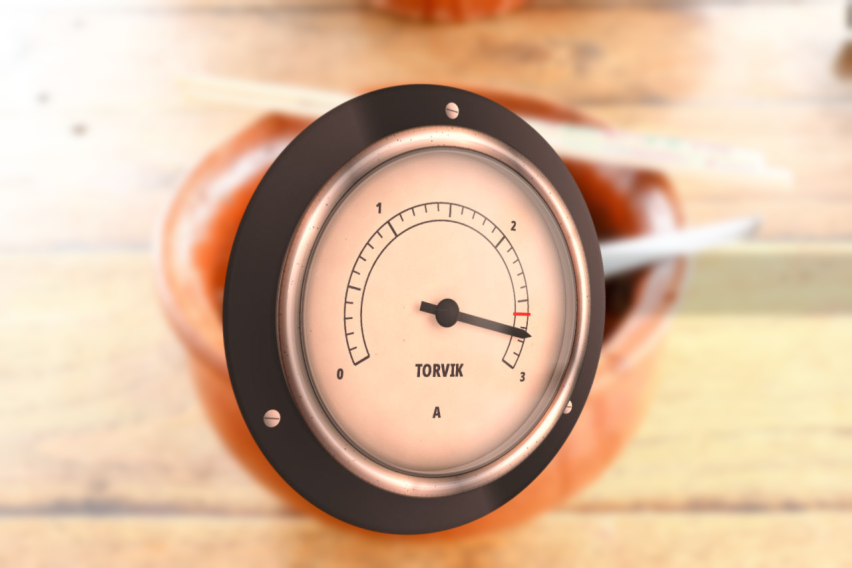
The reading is A 2.75
